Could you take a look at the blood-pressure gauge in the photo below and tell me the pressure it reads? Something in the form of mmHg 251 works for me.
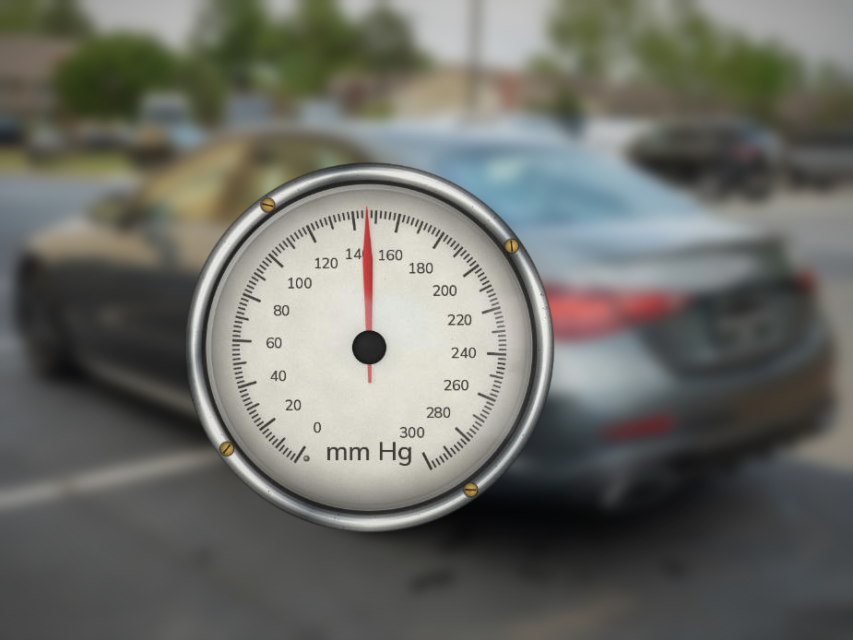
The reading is mmHg 146
